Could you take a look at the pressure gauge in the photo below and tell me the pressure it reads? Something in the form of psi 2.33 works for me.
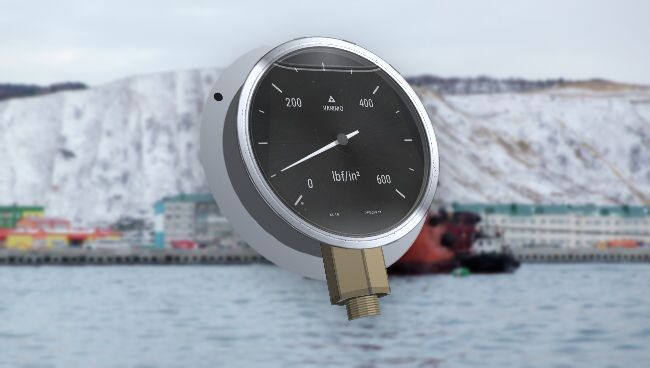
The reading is psi 50
